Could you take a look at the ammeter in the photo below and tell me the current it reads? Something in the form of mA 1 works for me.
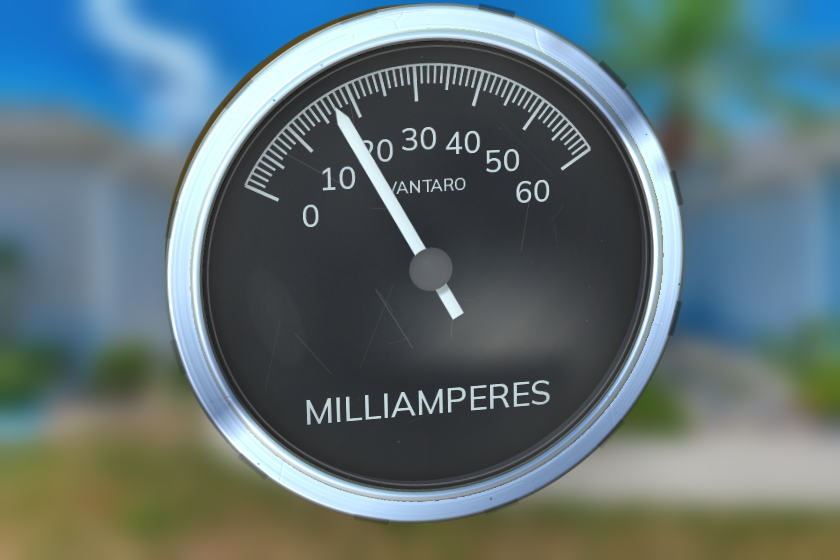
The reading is mA 17
